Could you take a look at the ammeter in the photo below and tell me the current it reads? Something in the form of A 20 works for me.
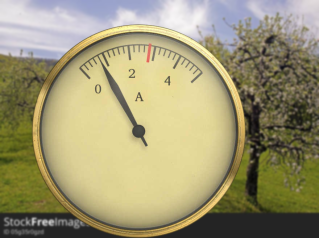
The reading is A 0.8
